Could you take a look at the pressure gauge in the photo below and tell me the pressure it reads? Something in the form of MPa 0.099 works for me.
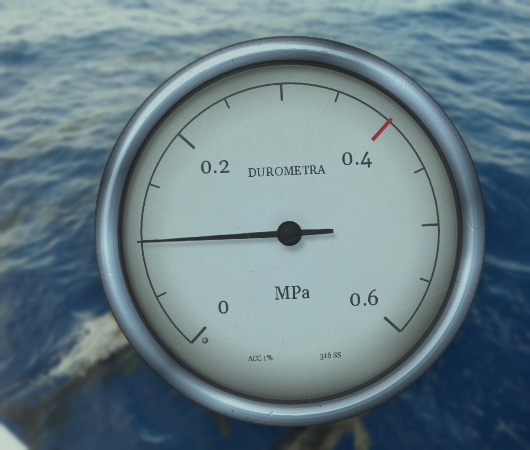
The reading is MPa 0.1
